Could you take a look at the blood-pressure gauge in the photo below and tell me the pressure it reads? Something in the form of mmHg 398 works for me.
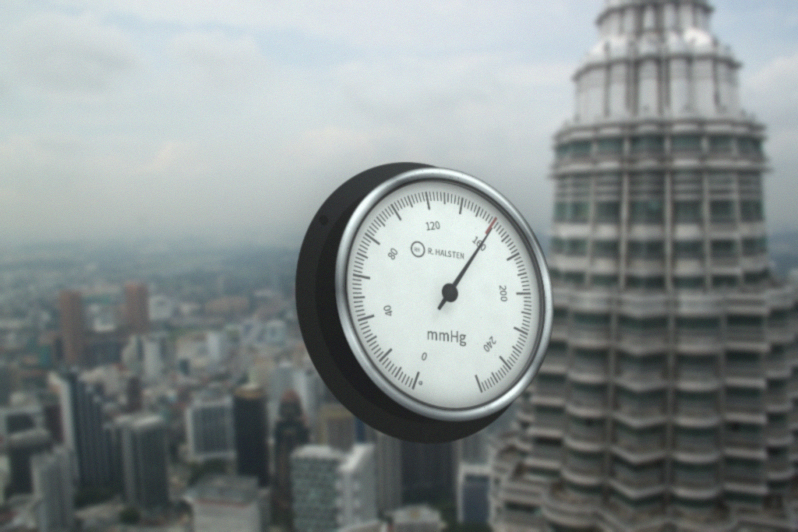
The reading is mmHg 160
